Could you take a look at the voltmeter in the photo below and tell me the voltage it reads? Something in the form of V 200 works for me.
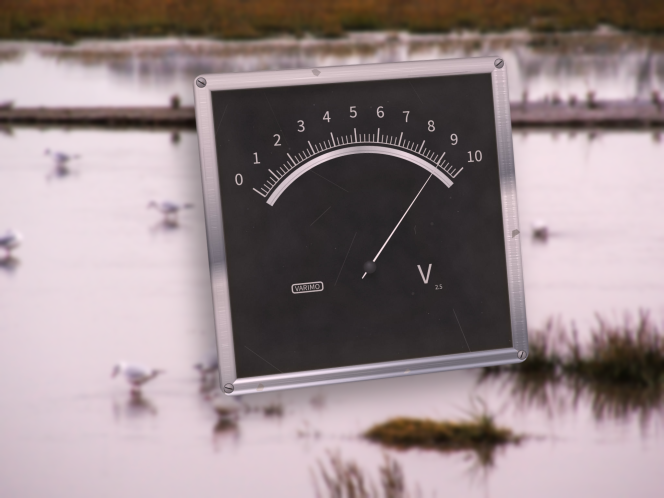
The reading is V 9
